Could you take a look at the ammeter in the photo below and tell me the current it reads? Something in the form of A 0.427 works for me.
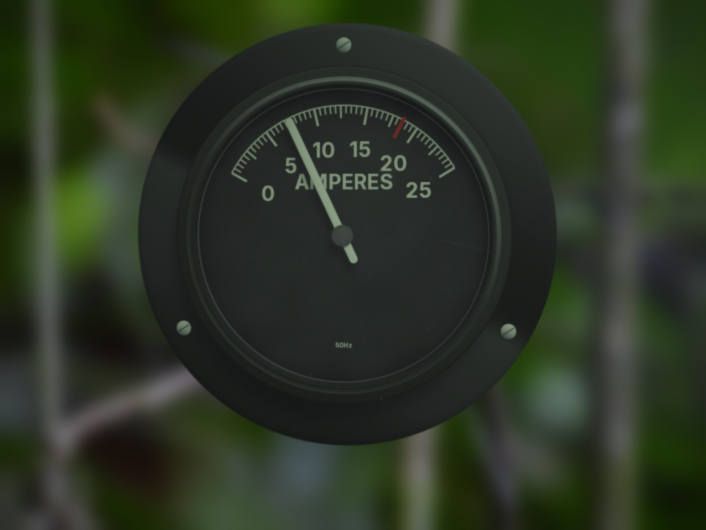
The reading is A 7.5
